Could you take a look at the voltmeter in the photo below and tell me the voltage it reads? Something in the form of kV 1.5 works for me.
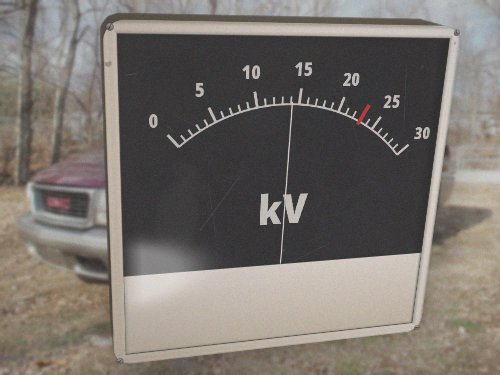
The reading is kV 14
